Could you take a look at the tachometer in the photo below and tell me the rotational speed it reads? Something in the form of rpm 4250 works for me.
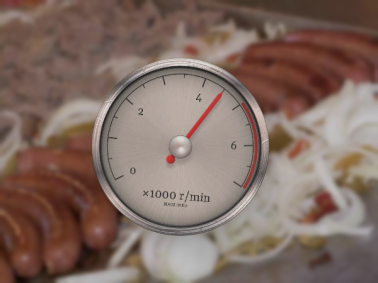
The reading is rpm 4500
